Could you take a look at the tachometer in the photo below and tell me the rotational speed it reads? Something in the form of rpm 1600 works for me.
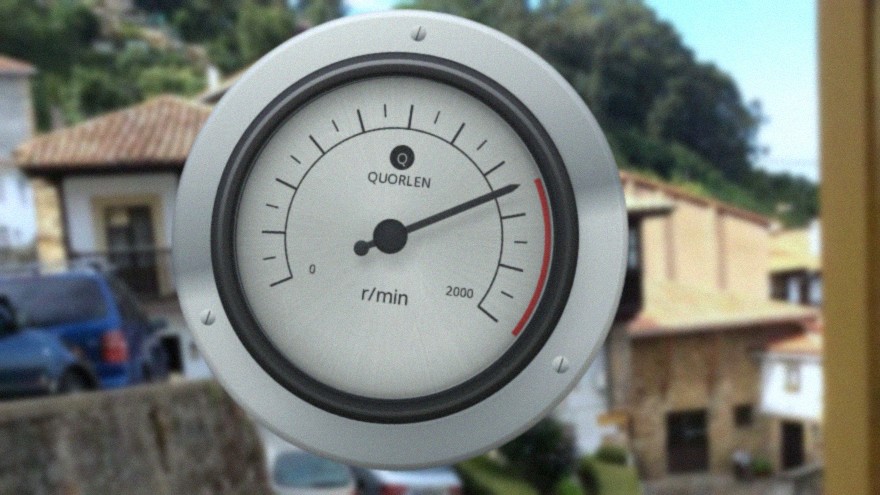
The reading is rpm 1500
